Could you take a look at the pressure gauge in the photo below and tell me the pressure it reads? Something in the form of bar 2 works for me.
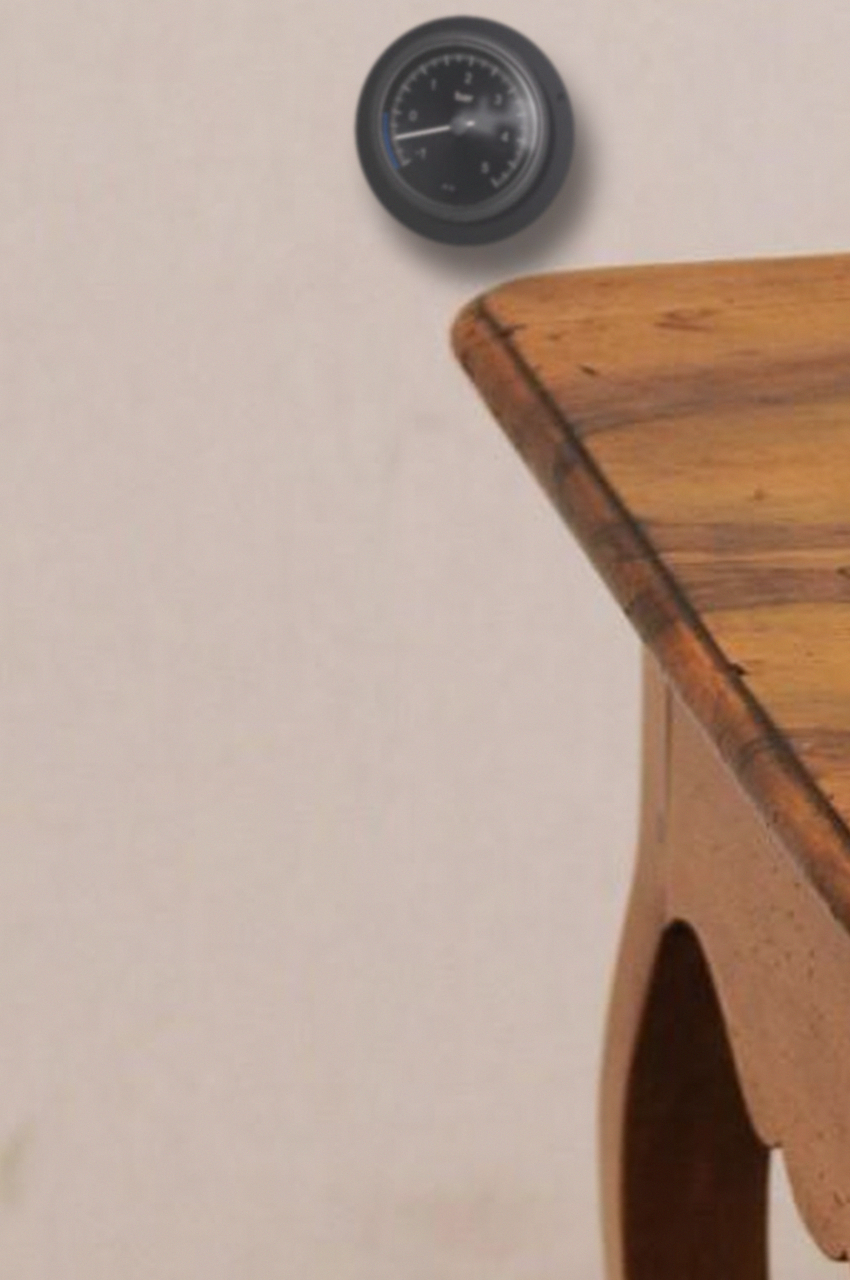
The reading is bar -0.5
